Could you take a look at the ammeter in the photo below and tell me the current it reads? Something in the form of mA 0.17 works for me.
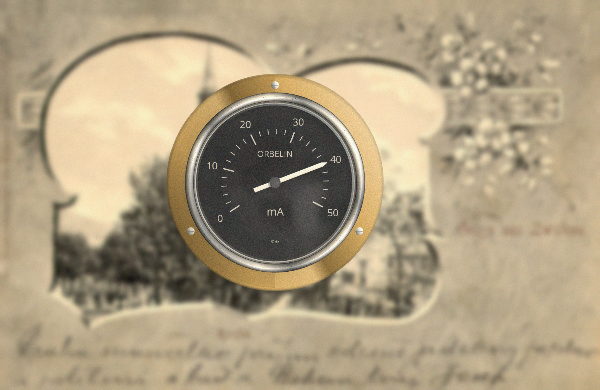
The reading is mA 40
